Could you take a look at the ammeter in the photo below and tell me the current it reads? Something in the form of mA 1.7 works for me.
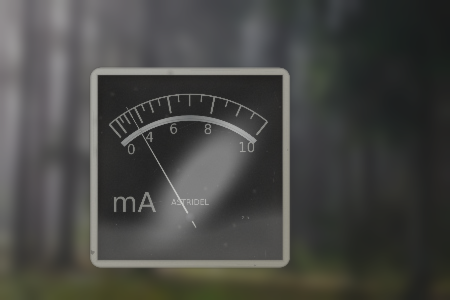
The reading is mA 3.5
